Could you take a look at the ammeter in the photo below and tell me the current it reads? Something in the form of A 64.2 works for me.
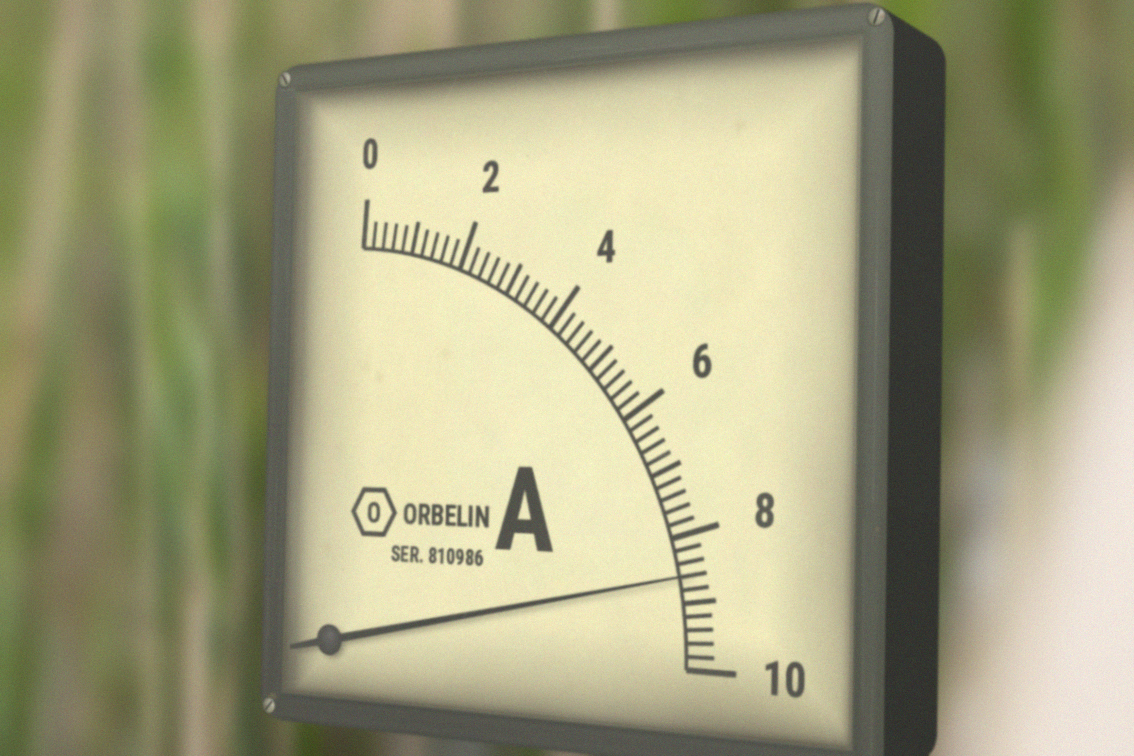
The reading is A 8.6
